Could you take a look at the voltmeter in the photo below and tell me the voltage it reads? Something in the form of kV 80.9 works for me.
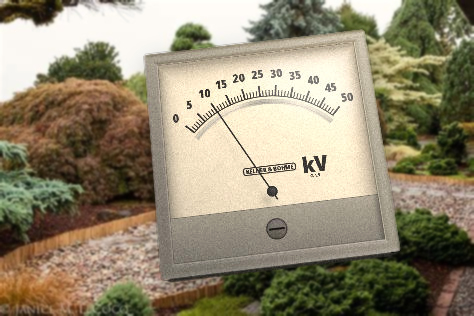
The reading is kV 10
